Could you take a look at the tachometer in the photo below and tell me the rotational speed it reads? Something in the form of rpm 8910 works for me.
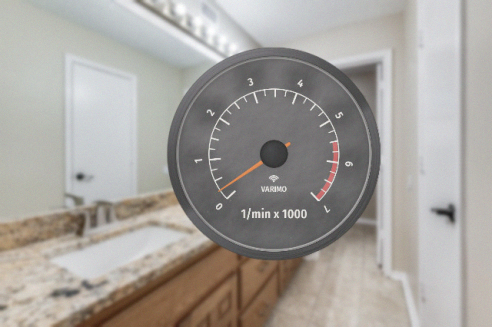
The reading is rpm 250
